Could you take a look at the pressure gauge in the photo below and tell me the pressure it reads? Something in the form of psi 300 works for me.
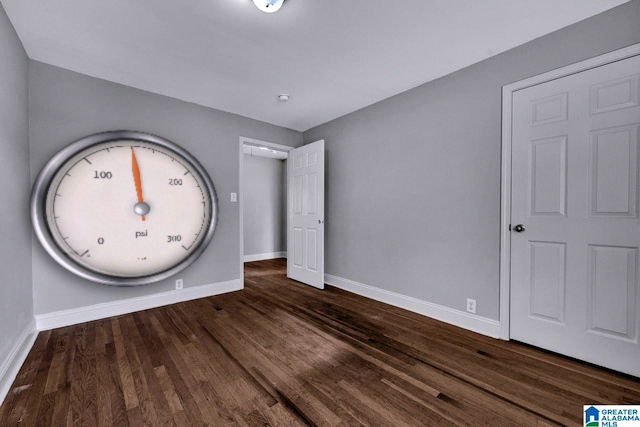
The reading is psi 140
